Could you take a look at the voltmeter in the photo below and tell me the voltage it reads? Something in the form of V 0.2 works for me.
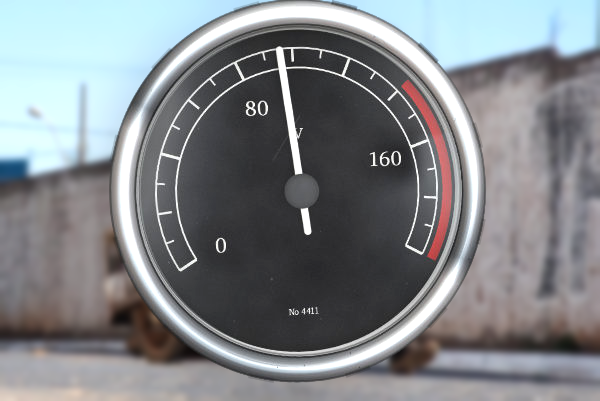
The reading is V 95
